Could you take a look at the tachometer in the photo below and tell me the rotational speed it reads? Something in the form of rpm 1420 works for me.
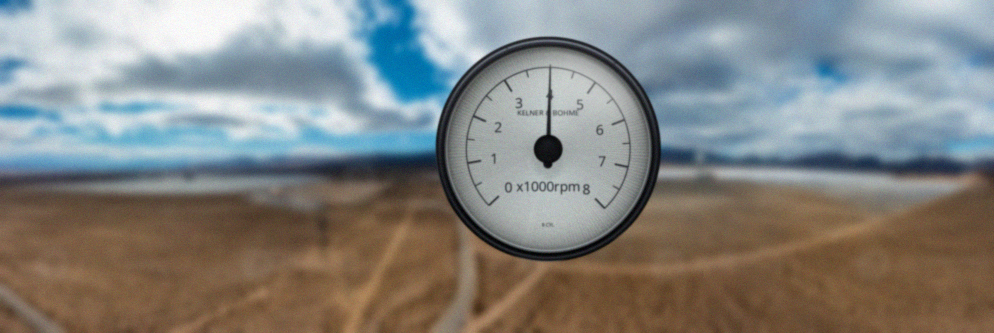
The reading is rpm 4000
